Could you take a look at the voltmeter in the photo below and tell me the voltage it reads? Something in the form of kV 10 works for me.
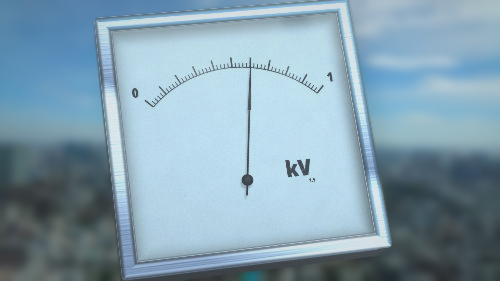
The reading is kV 0.6
